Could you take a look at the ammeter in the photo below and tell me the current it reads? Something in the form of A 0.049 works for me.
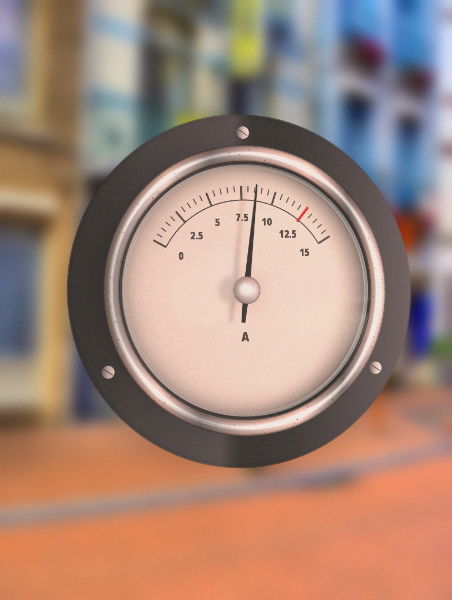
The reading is A 8.5
